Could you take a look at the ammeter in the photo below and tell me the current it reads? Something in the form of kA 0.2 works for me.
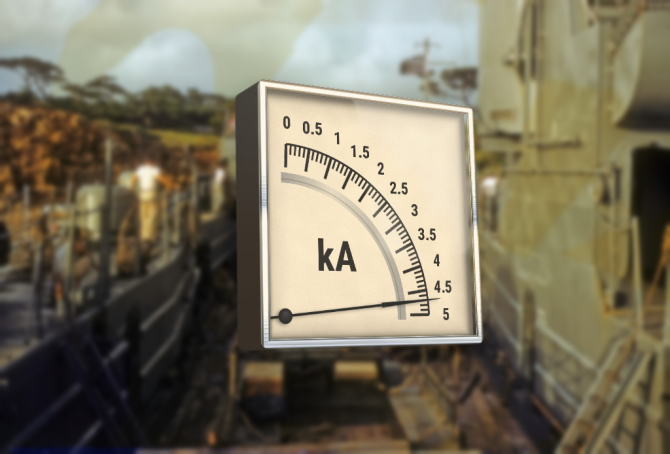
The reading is kA 4.7
